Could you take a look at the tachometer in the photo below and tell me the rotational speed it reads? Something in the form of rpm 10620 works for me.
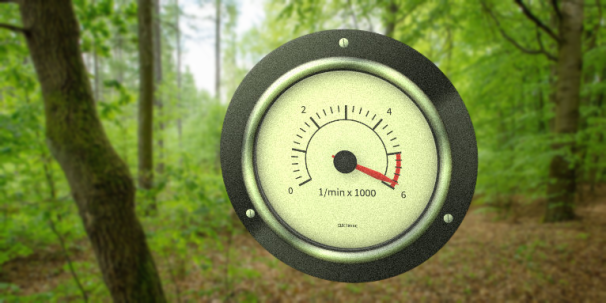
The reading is rpm 5800
